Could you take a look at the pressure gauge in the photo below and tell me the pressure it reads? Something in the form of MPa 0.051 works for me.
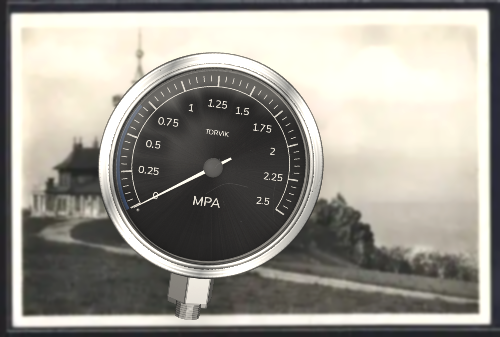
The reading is MPa 0
